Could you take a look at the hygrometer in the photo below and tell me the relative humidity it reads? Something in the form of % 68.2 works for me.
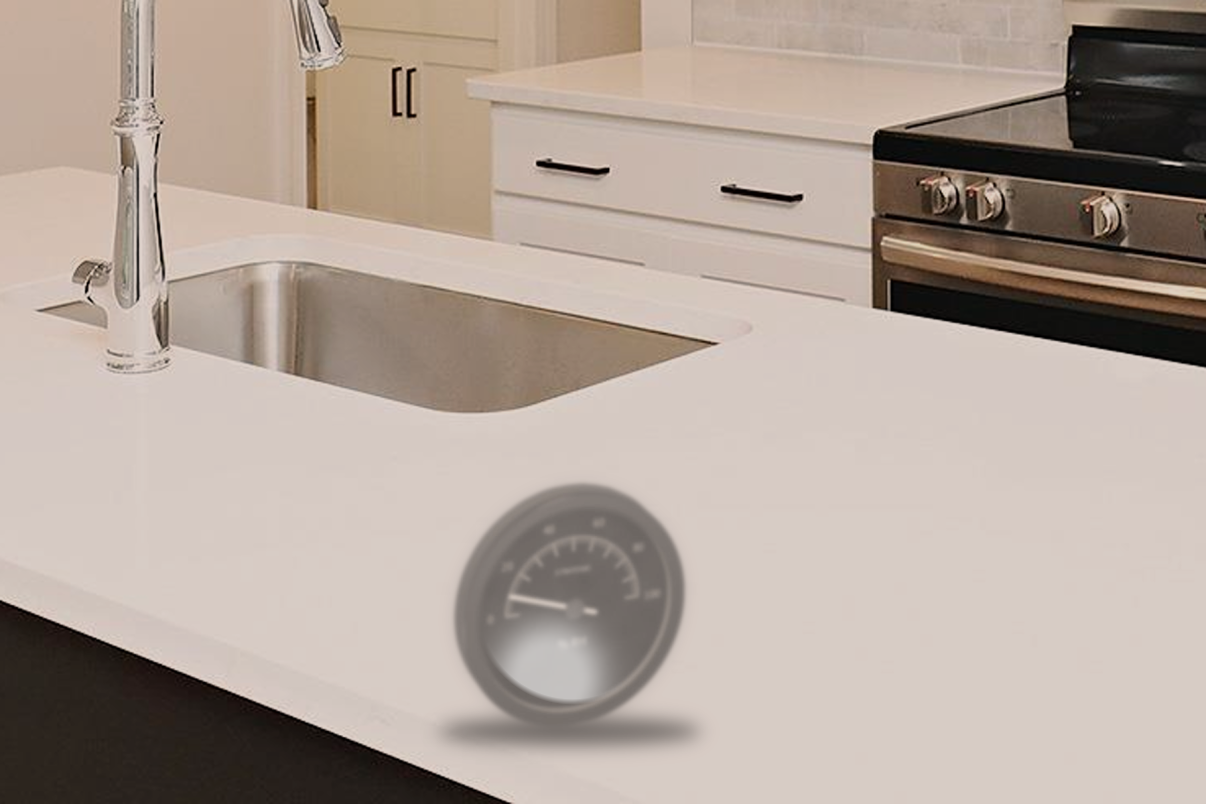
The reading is % 10
